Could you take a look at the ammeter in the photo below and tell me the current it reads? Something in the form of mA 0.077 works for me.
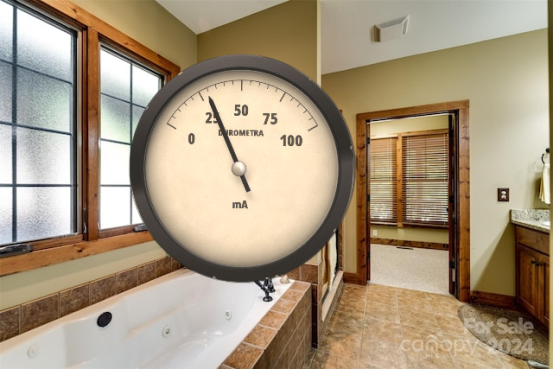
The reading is mA 30
